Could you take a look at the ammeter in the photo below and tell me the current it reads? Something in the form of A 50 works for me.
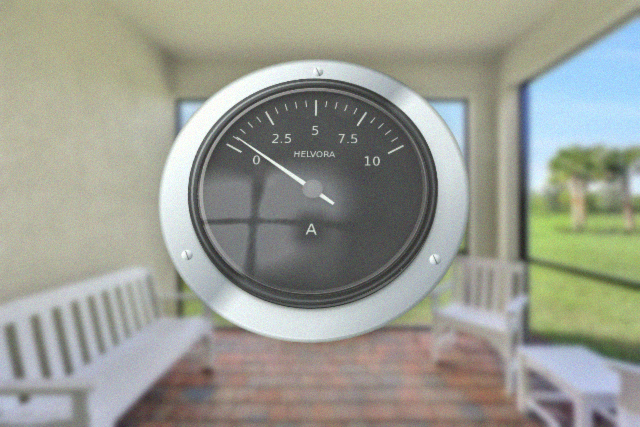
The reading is A 0.5
